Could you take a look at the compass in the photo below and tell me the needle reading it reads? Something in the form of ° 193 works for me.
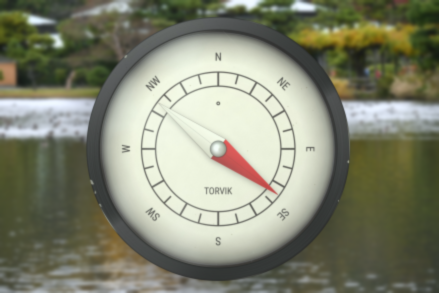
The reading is ° 127.5
